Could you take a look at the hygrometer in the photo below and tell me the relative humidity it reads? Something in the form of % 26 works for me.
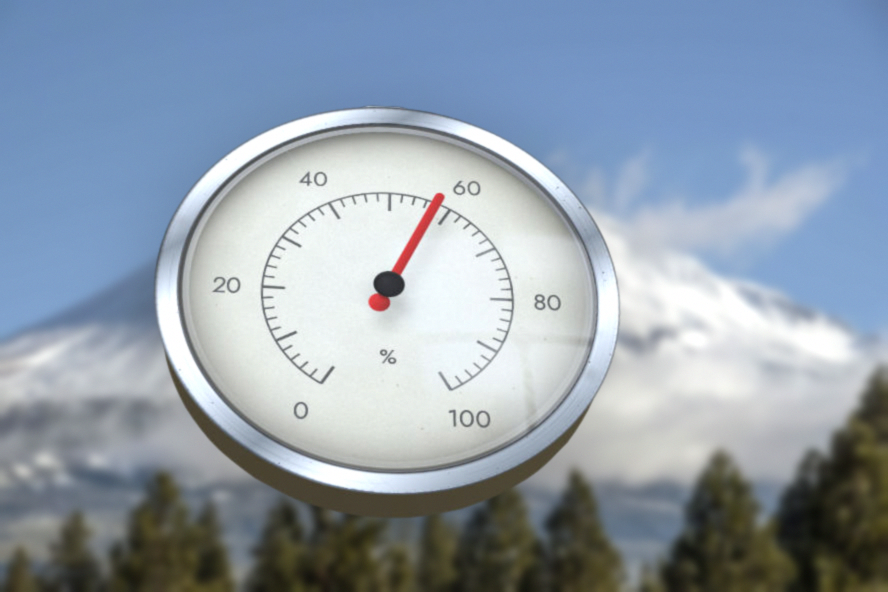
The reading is % 58
